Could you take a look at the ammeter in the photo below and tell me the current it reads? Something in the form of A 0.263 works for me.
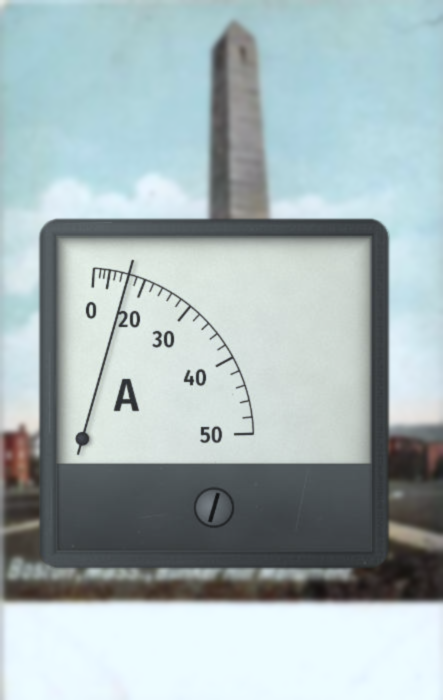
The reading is A 16
